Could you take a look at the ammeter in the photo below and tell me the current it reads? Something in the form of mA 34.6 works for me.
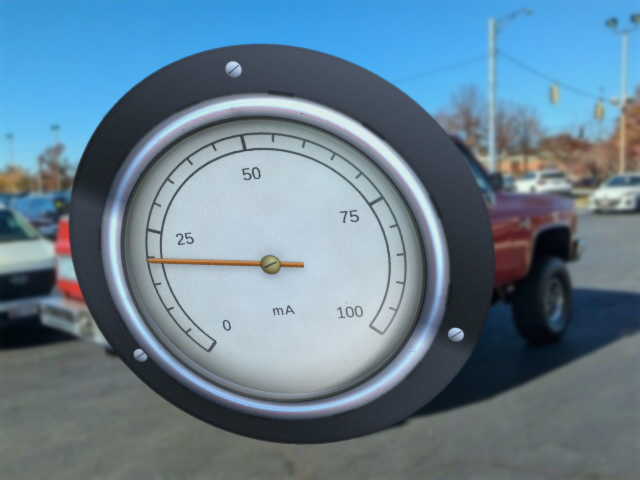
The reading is mA 20
